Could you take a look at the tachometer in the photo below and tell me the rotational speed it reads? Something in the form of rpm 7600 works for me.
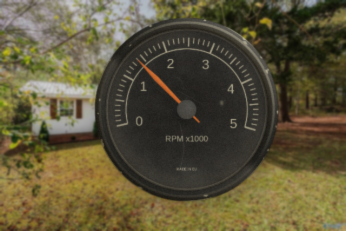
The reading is rpm 1400
